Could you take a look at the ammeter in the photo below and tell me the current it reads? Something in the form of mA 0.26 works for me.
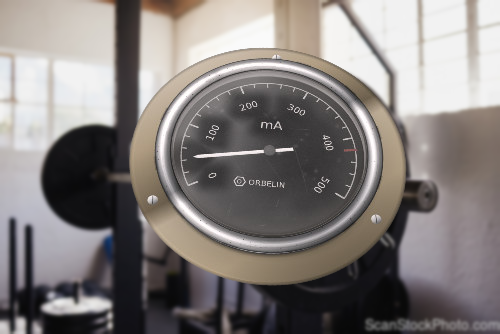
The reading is mA 40
